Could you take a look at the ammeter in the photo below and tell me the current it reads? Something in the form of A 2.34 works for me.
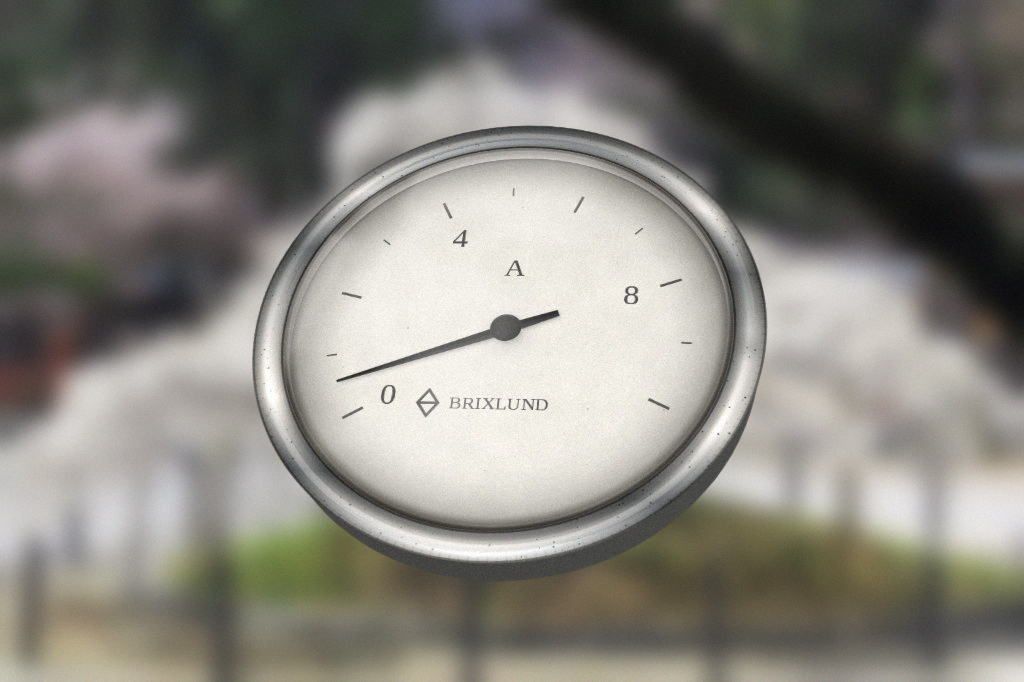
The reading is A 0.5
